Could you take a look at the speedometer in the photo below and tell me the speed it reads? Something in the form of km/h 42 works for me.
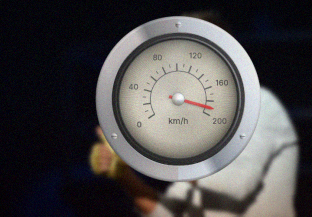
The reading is km/h 190
